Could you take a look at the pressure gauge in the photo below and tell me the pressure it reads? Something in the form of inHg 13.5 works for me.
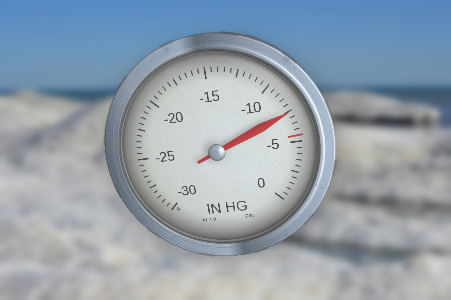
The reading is inHg -7.5
